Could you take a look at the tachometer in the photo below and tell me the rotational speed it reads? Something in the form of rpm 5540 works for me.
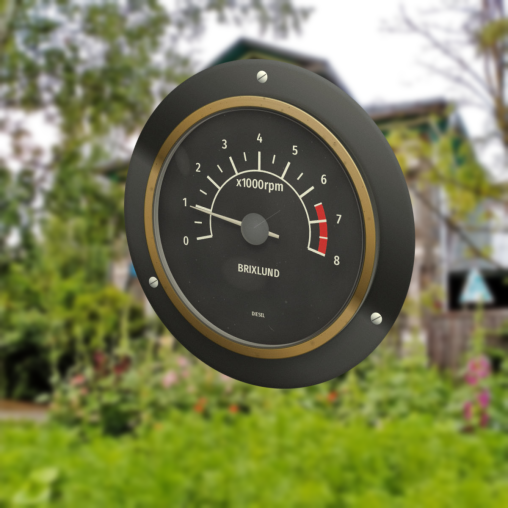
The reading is rpm 1000
